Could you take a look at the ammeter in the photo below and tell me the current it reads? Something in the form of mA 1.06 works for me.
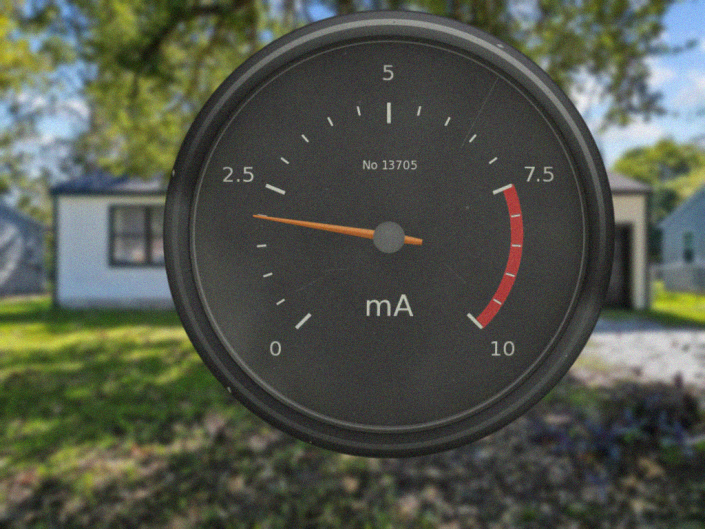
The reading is mA 2
